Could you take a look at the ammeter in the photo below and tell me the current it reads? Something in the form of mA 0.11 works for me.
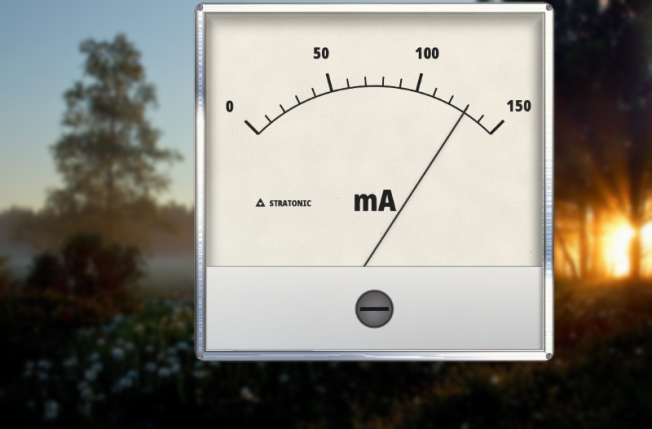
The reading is mA 130
